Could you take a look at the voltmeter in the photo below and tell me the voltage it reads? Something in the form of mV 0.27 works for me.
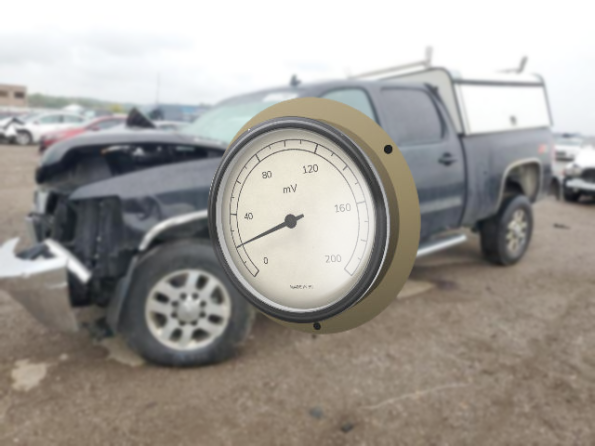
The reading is mV 20
